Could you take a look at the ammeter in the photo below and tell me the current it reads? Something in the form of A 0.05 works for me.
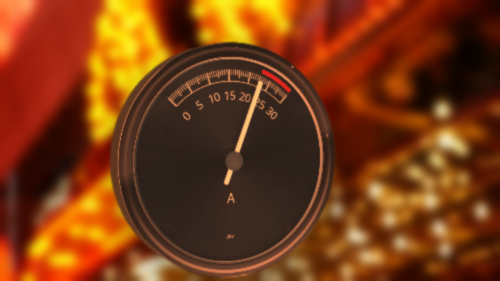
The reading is A 22.5
